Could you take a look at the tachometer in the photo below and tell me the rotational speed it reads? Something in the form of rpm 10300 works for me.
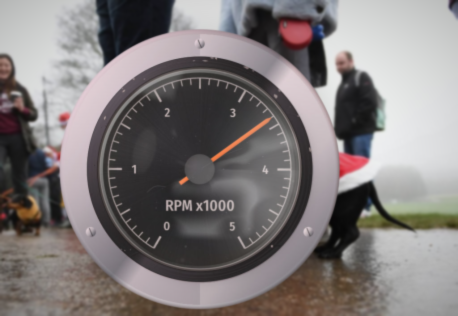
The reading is rpm 3400
